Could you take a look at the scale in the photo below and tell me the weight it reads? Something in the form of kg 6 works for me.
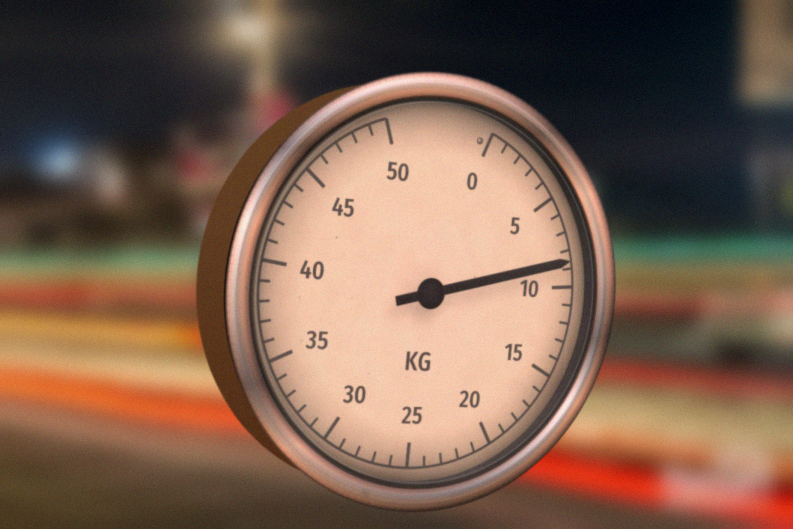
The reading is kg 8.5
